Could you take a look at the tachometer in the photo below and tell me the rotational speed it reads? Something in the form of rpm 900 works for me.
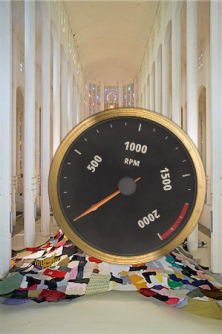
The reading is rpm 0
